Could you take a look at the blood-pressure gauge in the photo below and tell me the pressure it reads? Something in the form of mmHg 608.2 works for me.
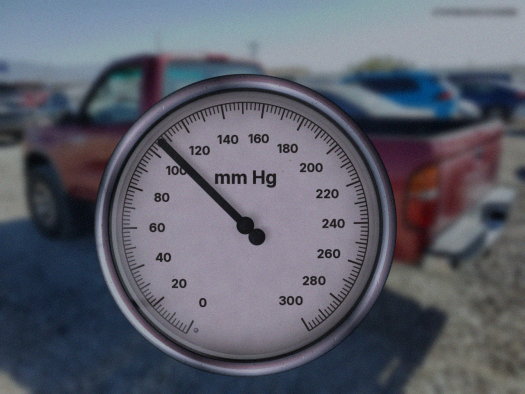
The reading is mmHg 106
